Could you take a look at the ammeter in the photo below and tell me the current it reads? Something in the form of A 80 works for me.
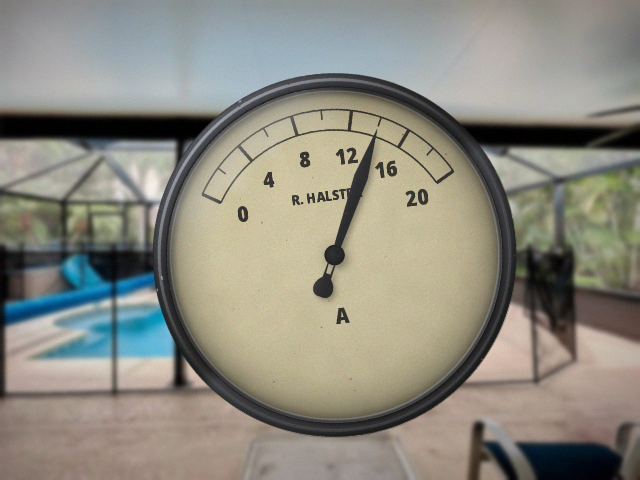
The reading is A 14
